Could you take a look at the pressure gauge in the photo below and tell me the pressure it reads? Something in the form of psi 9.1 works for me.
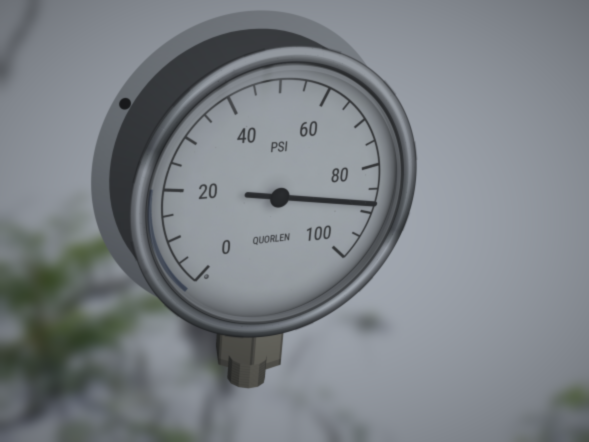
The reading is psi 87.5
